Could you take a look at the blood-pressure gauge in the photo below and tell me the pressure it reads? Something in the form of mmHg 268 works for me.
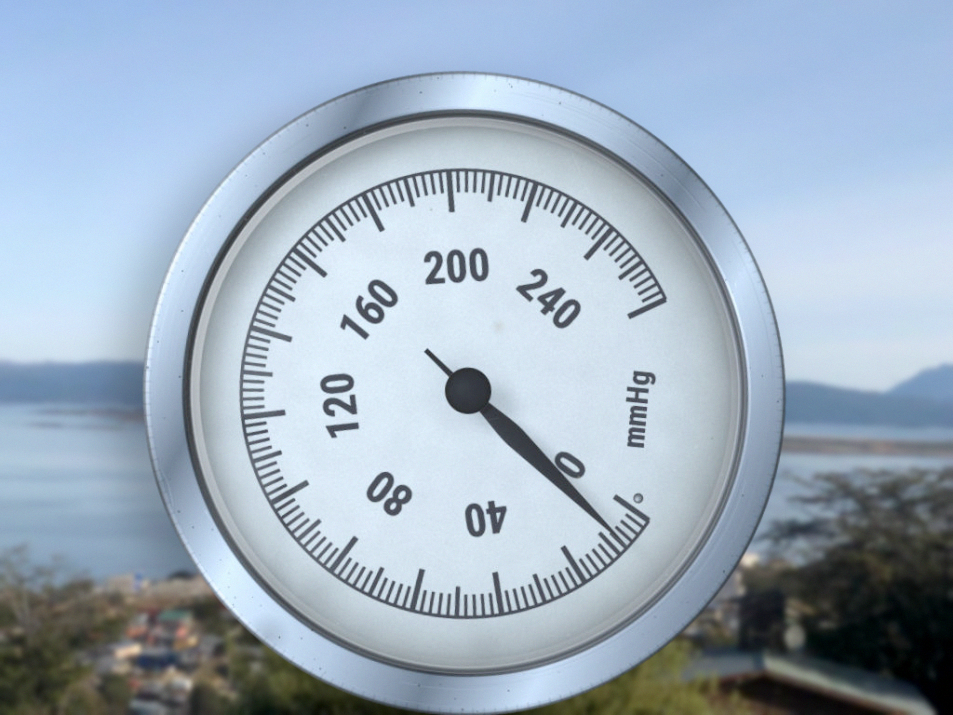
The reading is mmHg 8
